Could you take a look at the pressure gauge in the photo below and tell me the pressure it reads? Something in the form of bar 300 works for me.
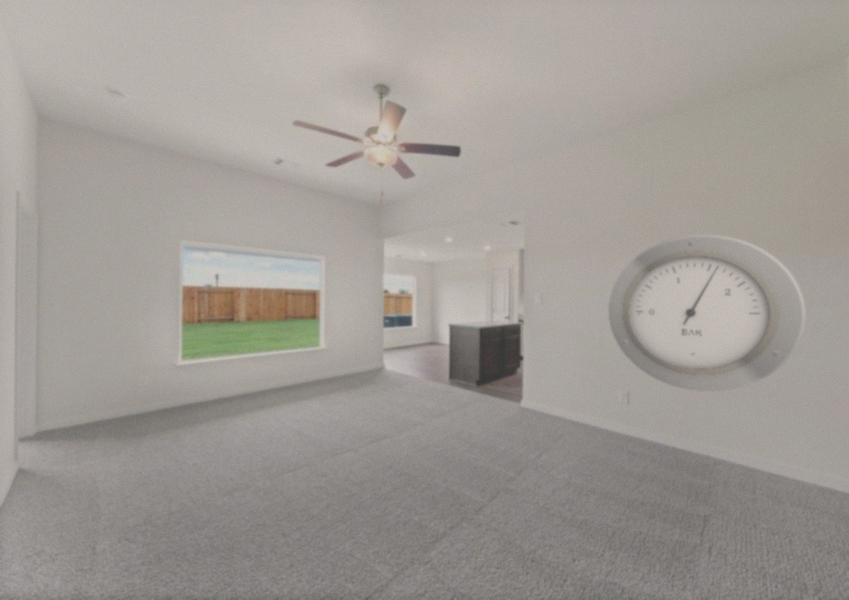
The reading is bar 1.6
